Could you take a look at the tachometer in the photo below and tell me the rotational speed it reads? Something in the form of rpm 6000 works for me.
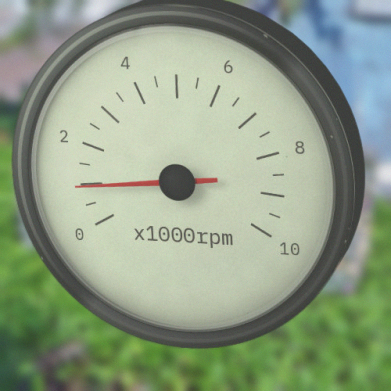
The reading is rpm 1000
